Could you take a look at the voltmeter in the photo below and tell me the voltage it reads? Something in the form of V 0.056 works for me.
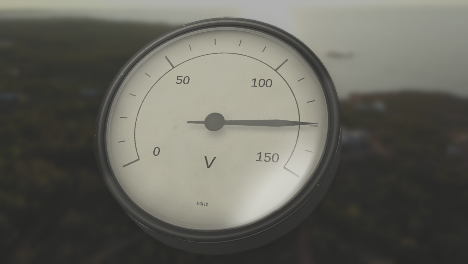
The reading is V 130
